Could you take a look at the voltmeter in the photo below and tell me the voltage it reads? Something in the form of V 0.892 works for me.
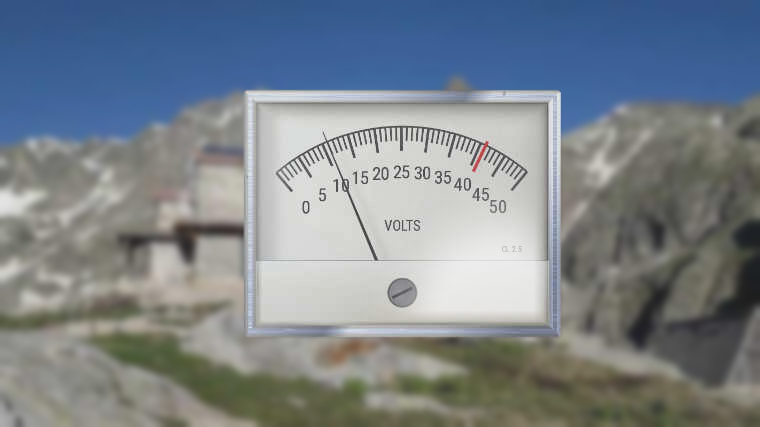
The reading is V 11
